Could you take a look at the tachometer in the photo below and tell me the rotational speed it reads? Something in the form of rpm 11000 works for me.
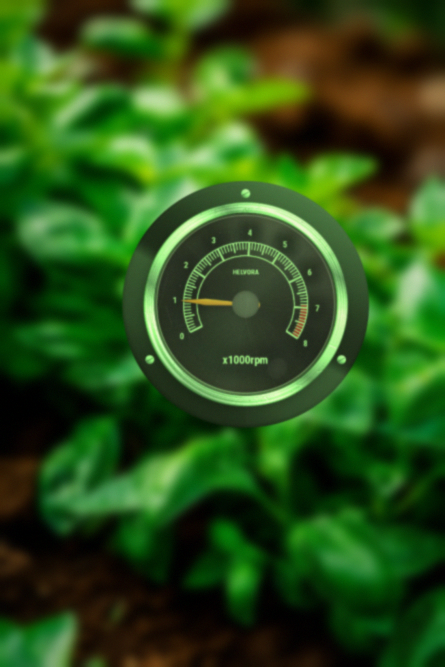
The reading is rpm 1000
